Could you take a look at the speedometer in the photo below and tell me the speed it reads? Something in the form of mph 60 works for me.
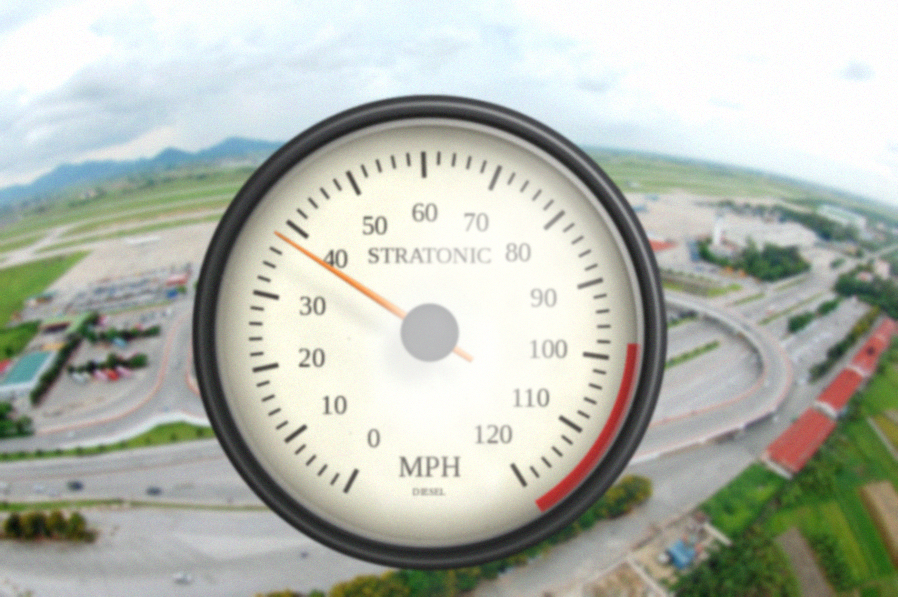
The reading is mph 38
